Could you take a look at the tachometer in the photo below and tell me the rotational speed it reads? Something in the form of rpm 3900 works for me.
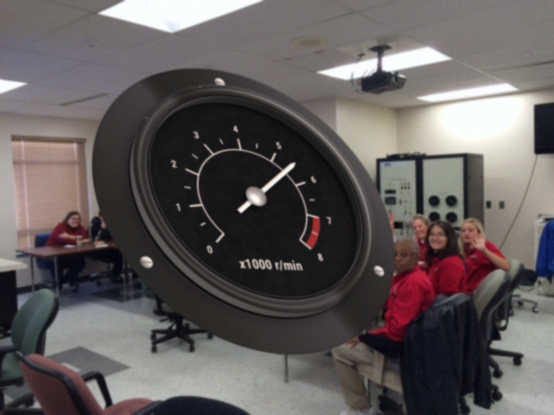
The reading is rpm 5500
